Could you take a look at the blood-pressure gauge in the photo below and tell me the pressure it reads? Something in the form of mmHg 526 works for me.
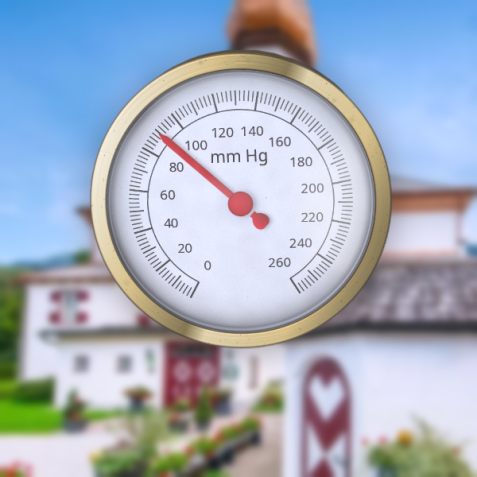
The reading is mmHg 90
